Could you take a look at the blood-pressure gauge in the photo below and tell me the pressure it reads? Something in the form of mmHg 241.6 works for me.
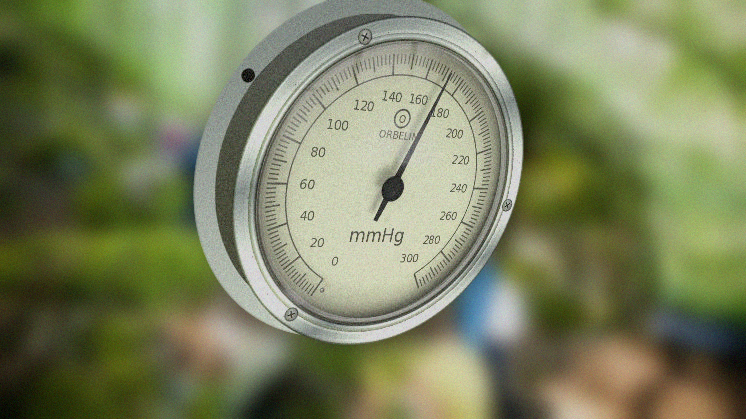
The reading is mmHg 170
